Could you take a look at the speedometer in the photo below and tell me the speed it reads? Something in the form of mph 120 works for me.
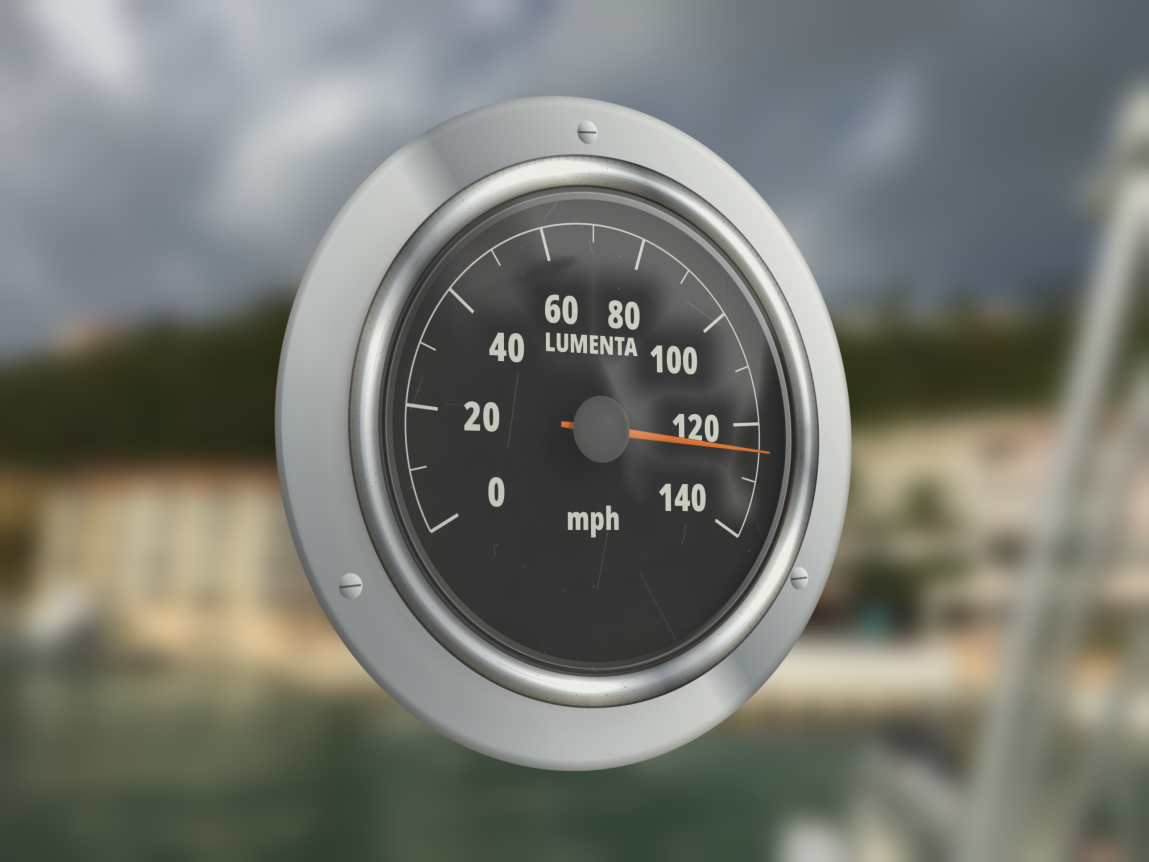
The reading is mph 125
